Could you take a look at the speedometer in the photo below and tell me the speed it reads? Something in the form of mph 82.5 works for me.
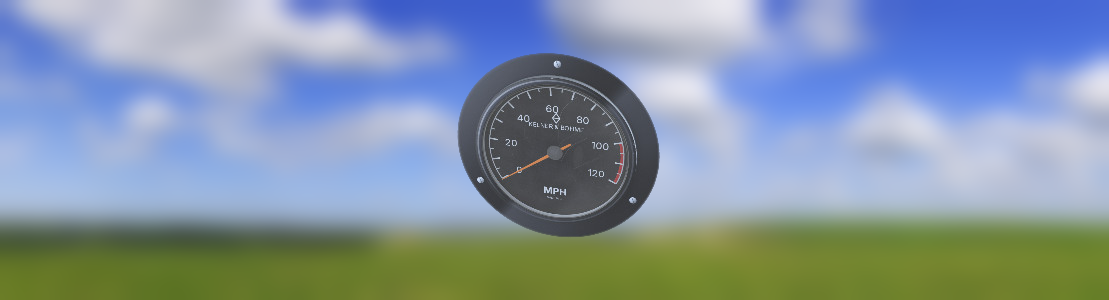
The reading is mph 0
